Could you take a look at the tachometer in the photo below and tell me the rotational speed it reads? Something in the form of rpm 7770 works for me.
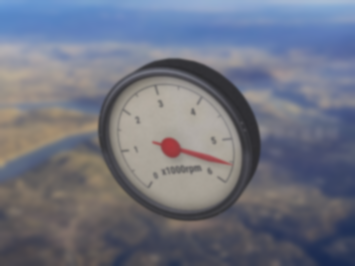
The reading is rpm 5500
